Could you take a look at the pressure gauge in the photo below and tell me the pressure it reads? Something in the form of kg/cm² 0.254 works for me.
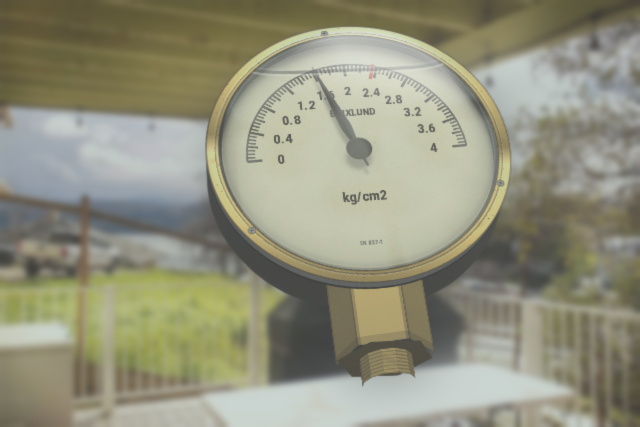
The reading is kg/cm² 1.6
